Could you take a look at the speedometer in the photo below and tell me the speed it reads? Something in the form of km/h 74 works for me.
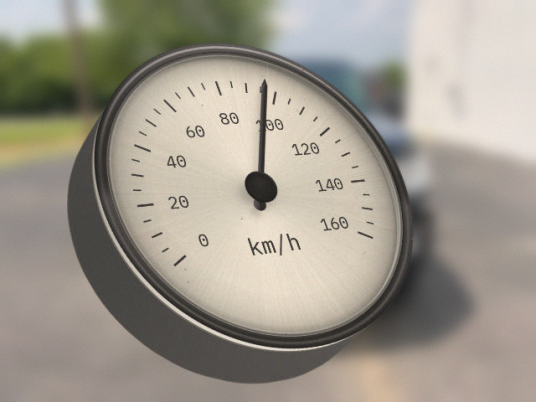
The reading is km/h 95
